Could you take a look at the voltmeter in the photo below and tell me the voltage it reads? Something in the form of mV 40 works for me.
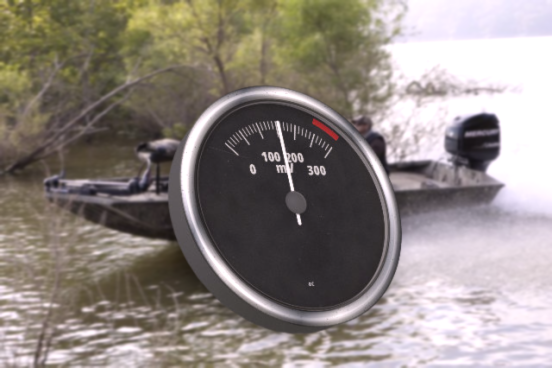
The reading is mV 150
